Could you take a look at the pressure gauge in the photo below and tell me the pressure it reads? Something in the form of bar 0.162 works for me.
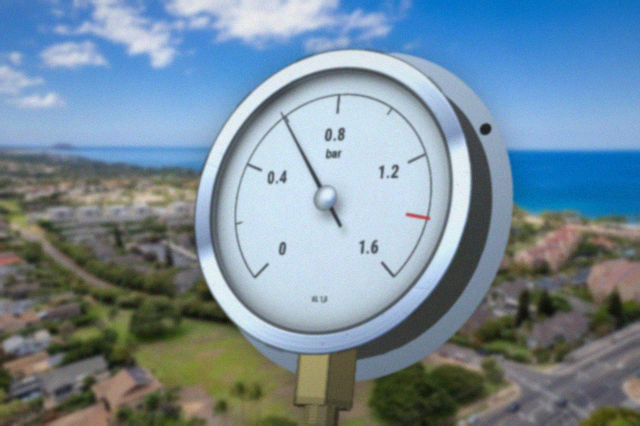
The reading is bar 0.6
